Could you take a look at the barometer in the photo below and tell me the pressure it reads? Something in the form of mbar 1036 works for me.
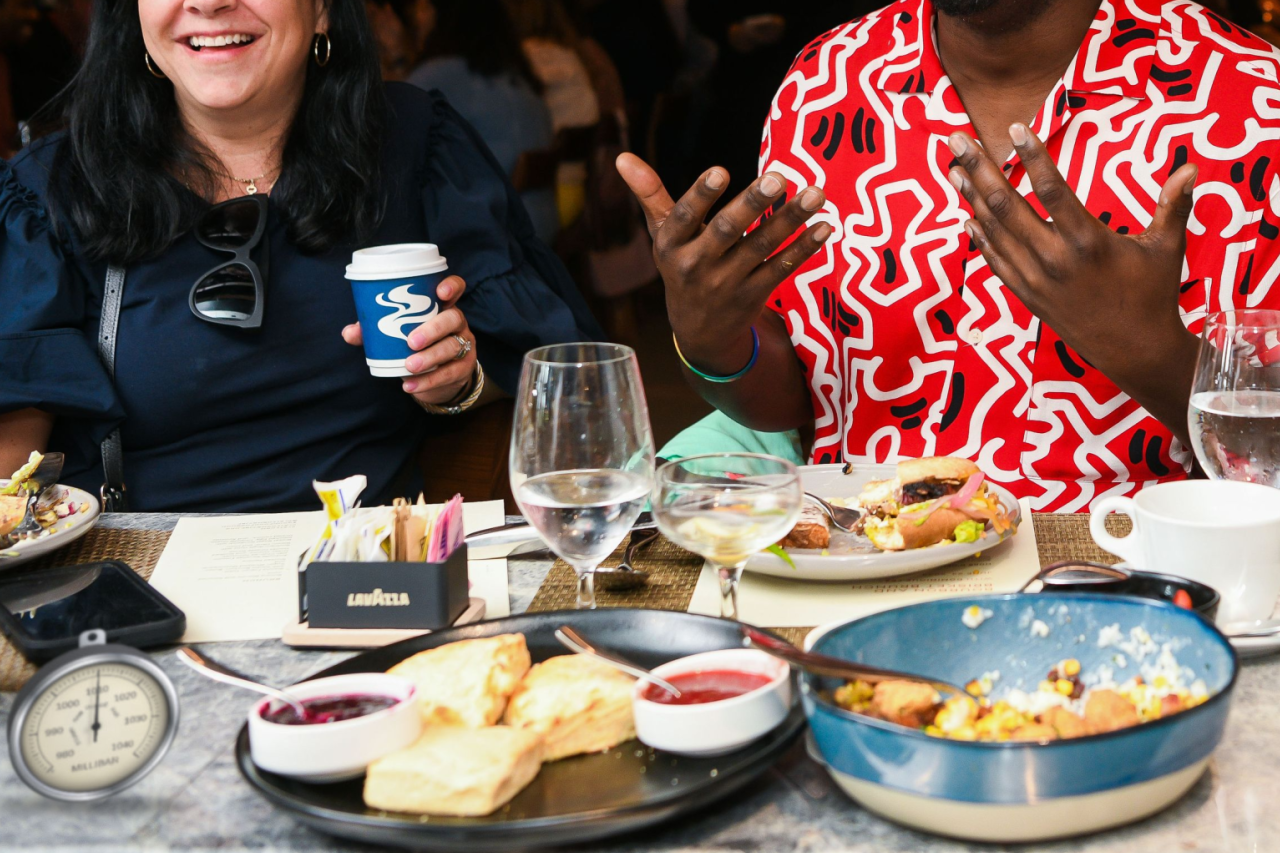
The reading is mbar 1010
